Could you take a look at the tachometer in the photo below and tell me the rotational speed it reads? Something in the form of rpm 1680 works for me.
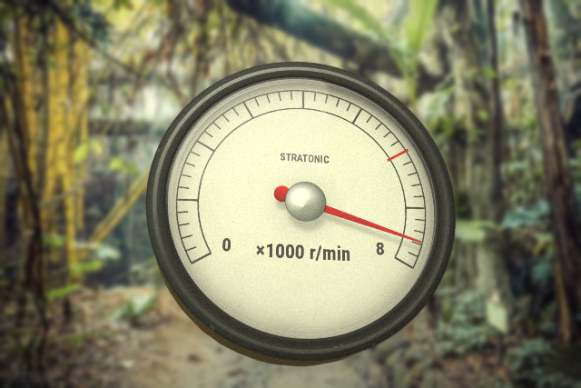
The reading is rpm 7600
